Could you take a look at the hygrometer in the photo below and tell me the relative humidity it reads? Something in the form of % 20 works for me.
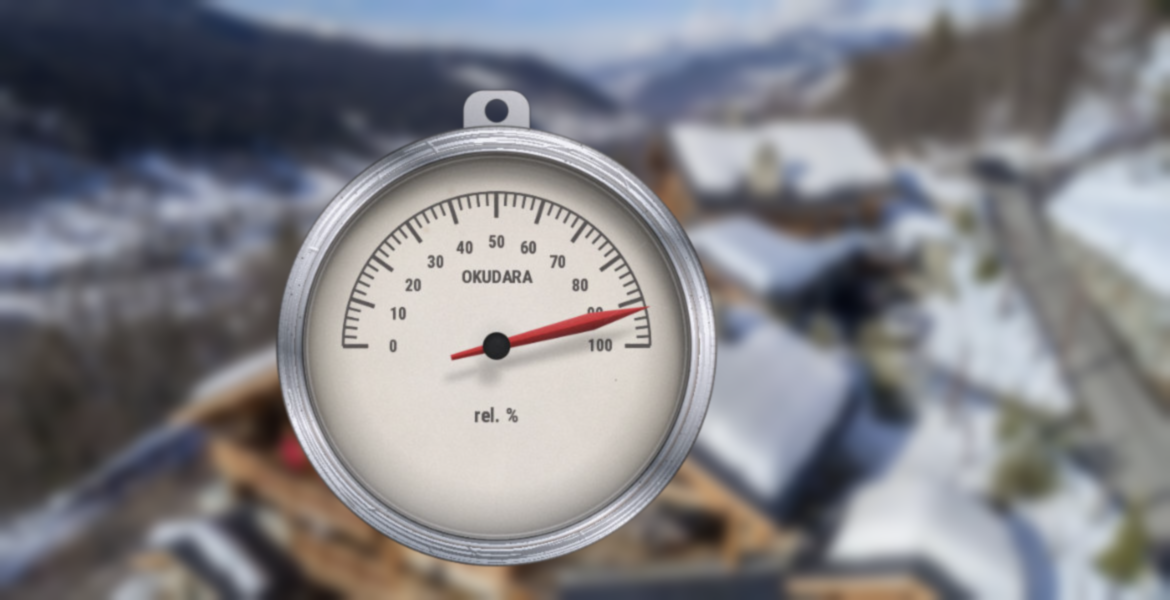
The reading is % 92
